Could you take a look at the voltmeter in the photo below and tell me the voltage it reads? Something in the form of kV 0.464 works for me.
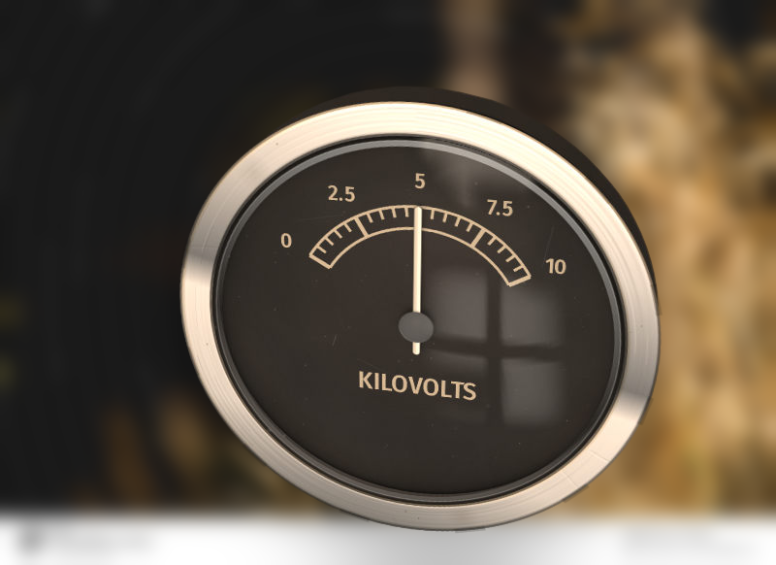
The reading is kV 5
